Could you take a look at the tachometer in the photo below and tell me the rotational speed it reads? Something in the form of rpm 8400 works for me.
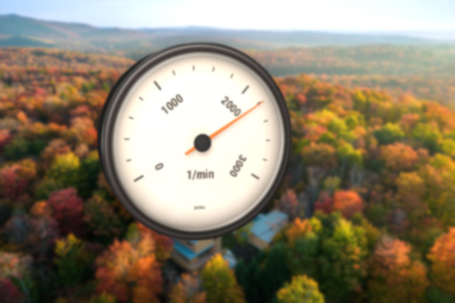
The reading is rpm 2200
